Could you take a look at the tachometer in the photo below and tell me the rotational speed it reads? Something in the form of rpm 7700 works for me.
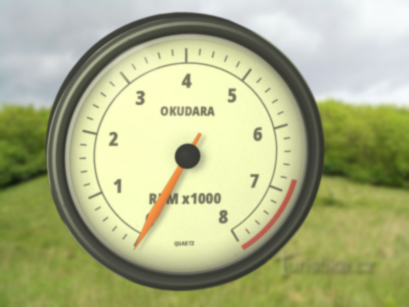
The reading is rpm 0
